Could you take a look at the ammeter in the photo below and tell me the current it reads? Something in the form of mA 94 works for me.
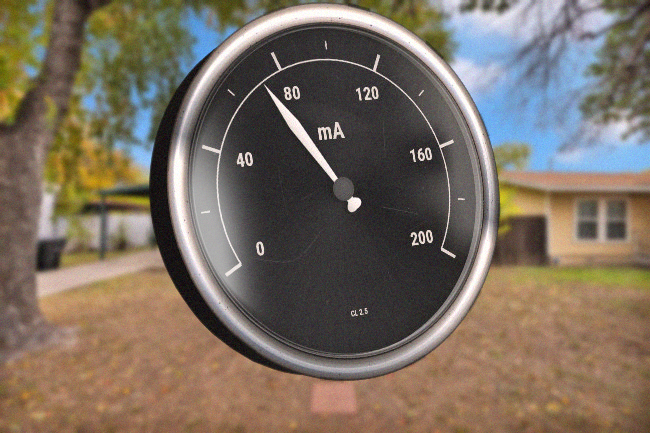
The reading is mA 70
